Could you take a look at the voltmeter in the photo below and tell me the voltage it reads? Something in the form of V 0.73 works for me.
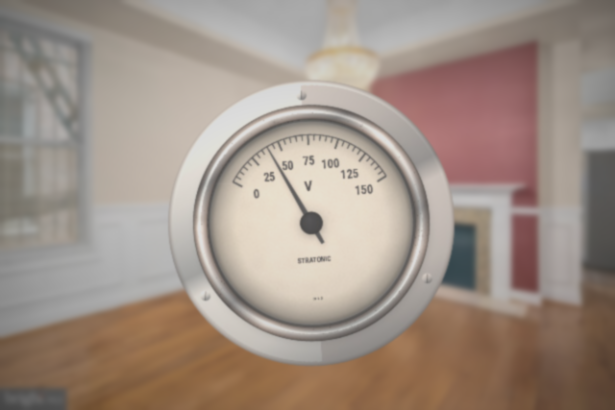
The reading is V 40
